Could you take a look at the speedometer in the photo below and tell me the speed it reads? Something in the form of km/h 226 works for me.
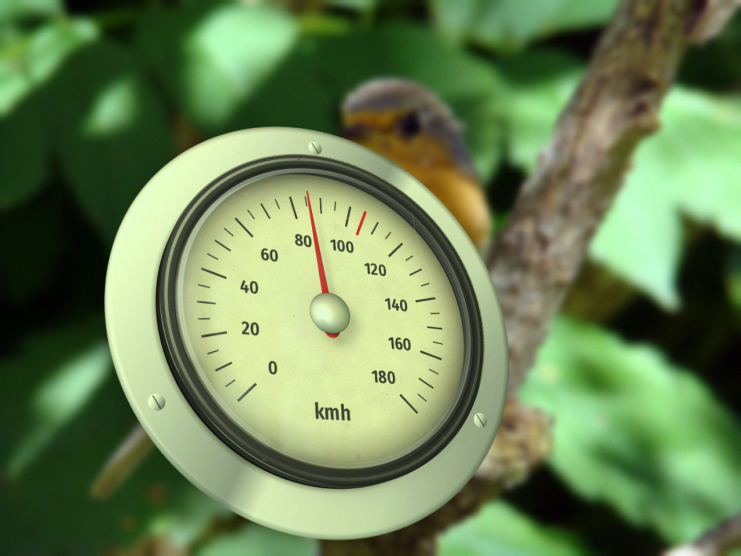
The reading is km/h 85
